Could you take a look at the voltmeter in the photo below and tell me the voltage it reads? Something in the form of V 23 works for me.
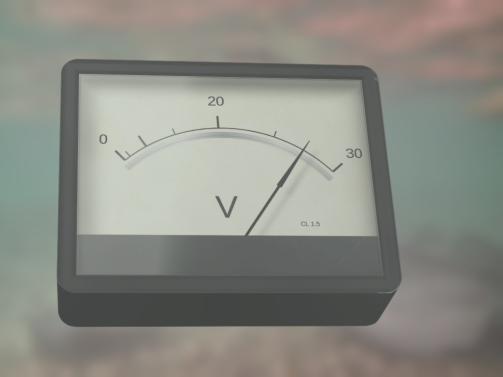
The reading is V 27.5
